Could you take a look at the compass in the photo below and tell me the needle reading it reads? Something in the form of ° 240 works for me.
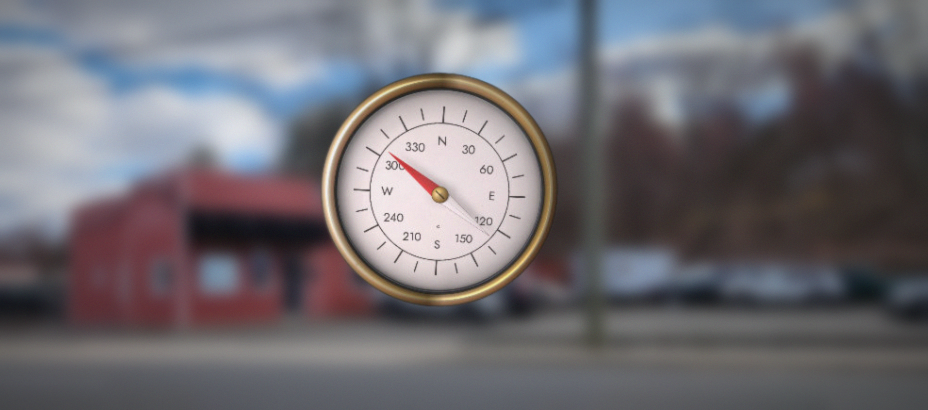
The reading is ° 307.5
